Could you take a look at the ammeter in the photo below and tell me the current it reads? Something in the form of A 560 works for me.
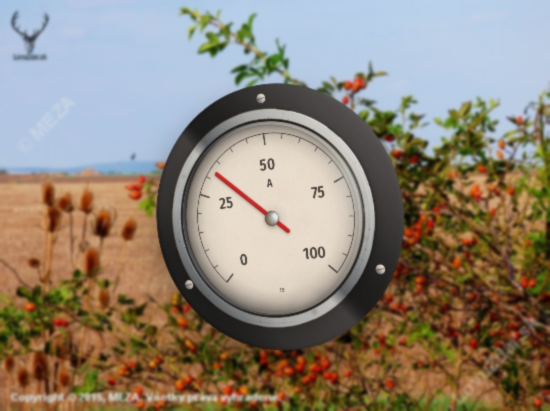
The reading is A 32.5
